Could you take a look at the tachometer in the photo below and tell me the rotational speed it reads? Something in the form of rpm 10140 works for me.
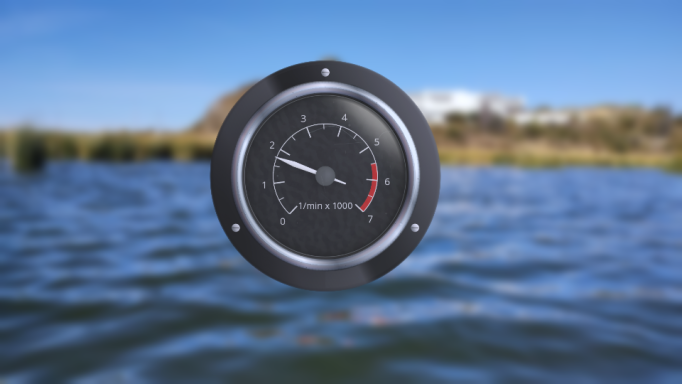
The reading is rpm 1750
